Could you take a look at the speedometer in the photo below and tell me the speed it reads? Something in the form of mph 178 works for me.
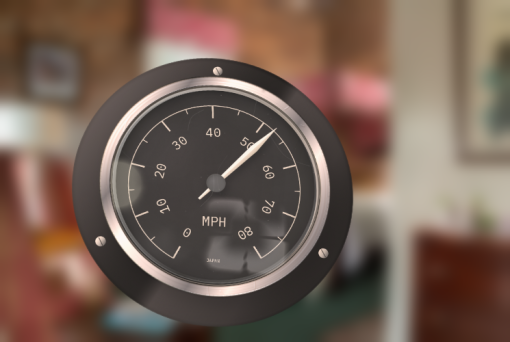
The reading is mph 52.5
